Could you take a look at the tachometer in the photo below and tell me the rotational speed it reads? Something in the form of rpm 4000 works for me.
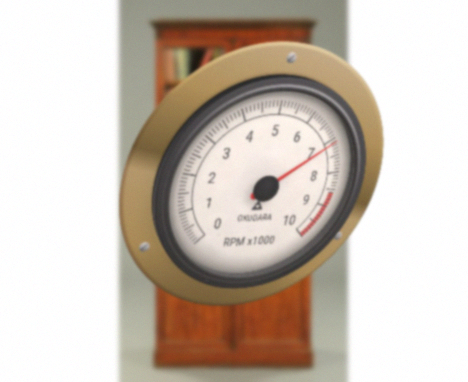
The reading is rpm 7000
